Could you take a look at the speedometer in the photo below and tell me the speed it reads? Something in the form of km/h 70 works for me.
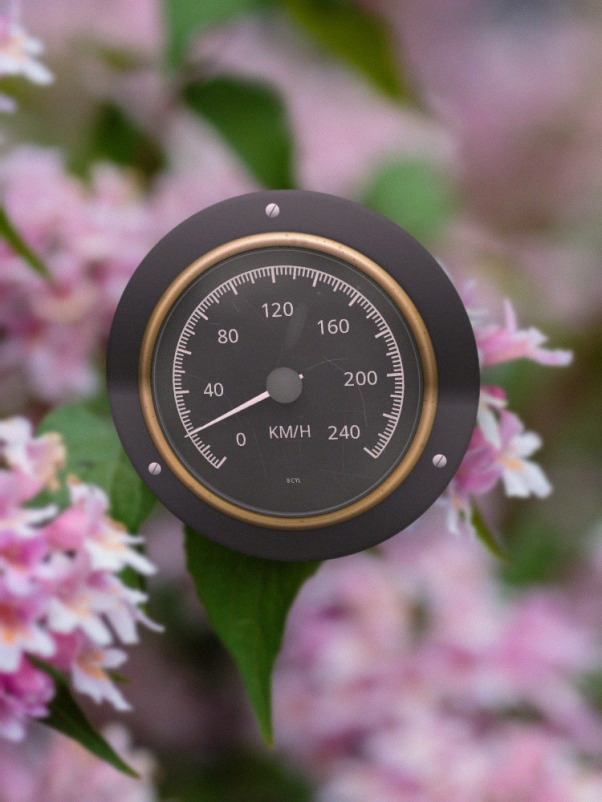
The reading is km/h 20
